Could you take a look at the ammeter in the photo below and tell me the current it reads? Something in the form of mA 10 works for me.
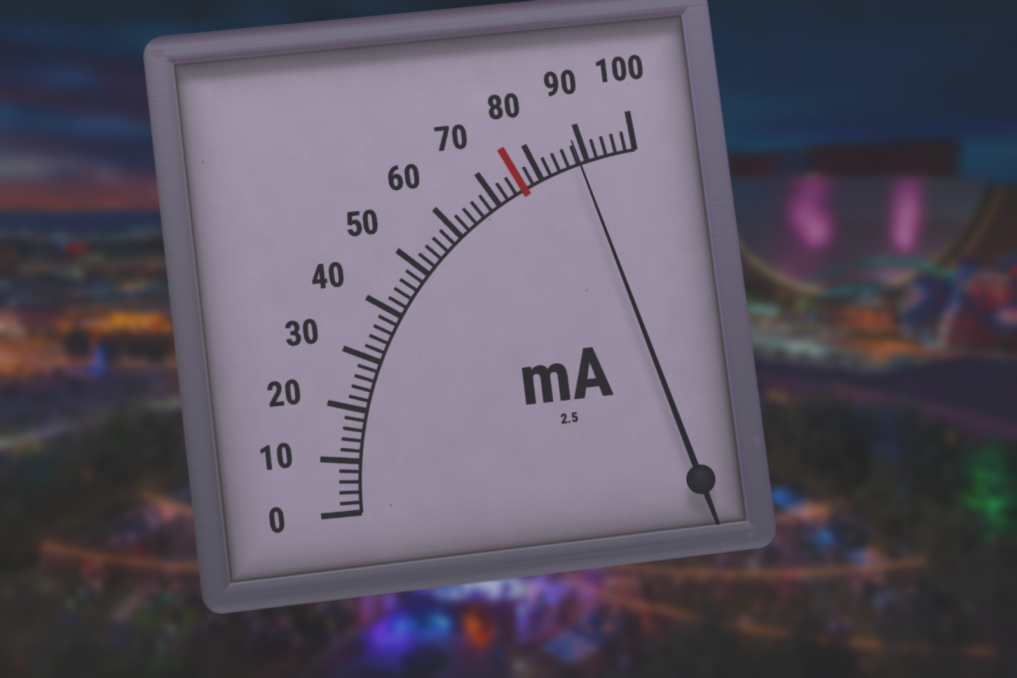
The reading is mA 88
